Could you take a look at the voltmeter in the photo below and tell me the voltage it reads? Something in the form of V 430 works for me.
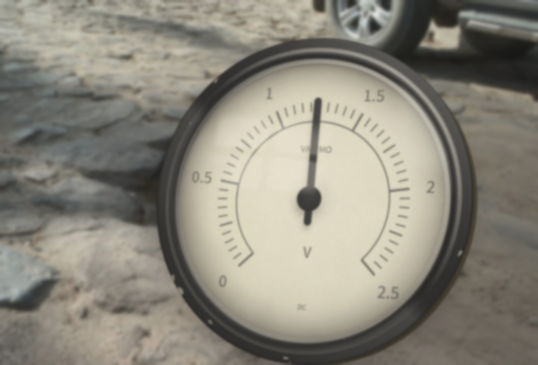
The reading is V 1.25
